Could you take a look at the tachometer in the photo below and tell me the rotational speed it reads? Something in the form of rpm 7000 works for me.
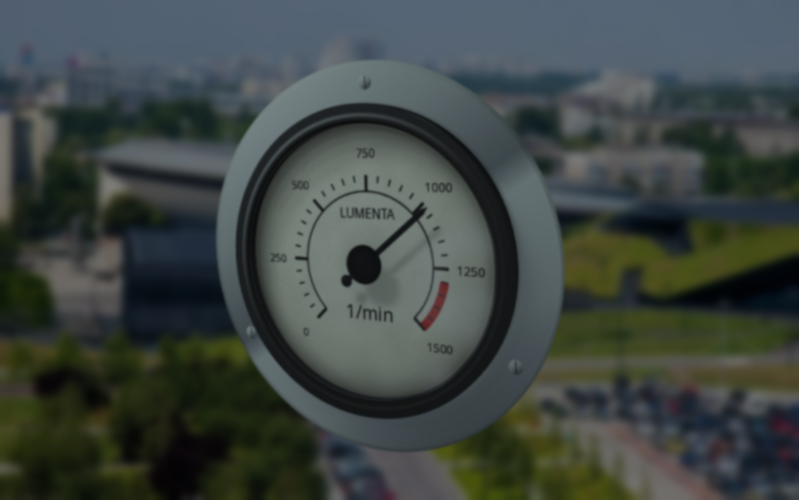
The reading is rpm 1025
